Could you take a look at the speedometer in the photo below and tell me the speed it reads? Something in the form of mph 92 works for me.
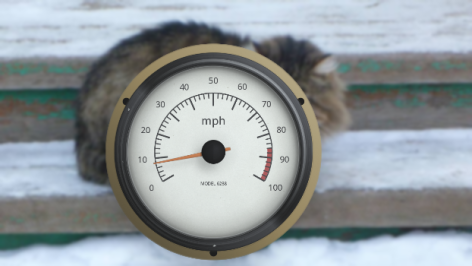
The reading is mph 8
